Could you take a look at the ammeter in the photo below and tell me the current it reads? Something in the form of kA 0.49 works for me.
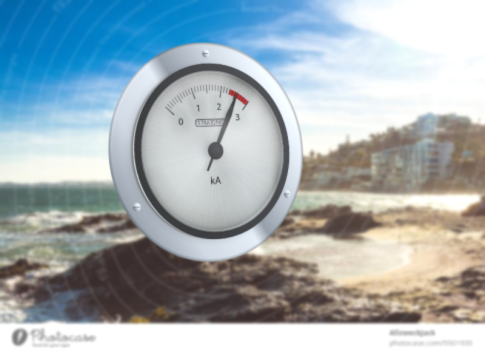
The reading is kA 2.5
